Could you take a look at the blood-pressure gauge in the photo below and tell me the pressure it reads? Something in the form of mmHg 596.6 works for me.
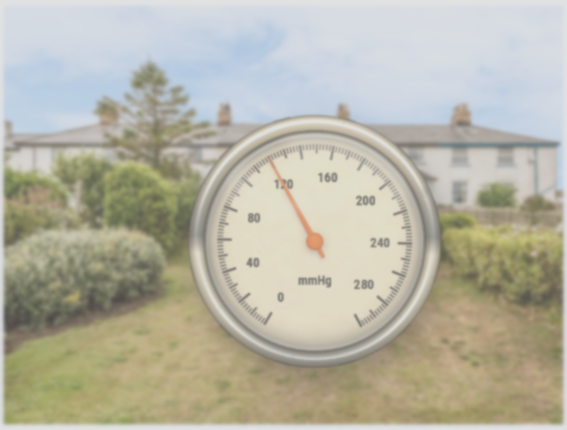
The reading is mmHg 120
